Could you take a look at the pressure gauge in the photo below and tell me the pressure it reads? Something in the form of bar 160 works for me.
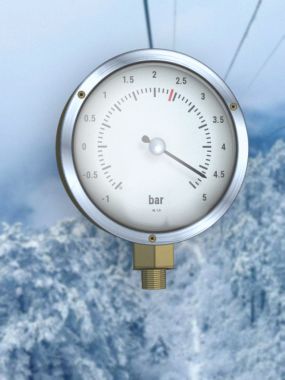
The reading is bar 4.7
